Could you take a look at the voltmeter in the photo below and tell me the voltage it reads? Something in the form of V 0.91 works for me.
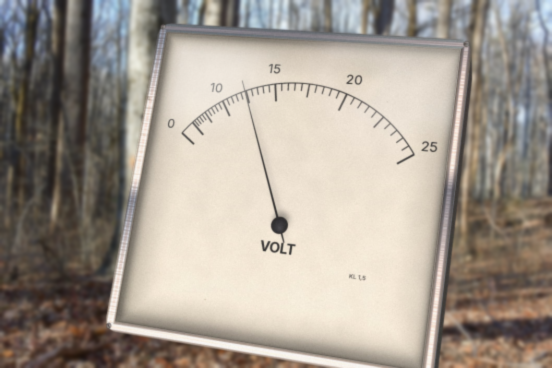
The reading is V 12.5
